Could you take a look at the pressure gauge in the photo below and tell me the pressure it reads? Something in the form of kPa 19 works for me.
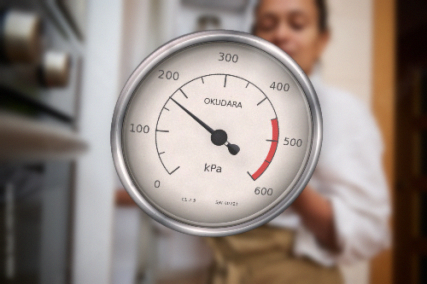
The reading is kPa 175
